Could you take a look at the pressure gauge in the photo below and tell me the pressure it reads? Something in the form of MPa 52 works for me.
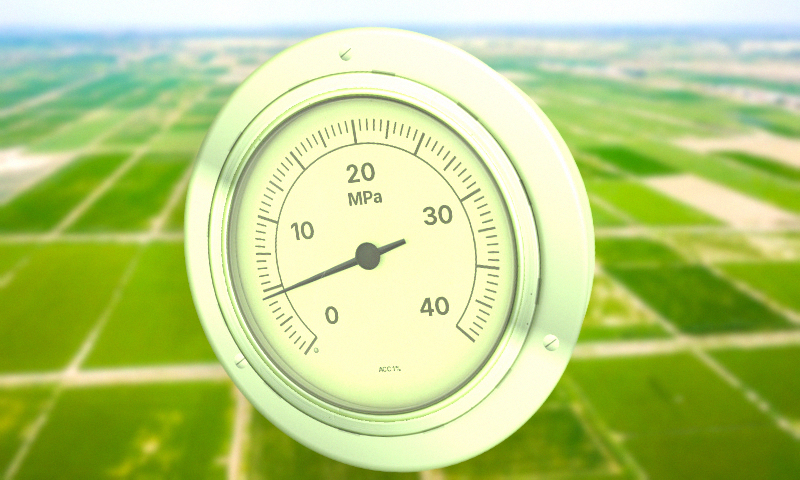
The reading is MPa 4.5
